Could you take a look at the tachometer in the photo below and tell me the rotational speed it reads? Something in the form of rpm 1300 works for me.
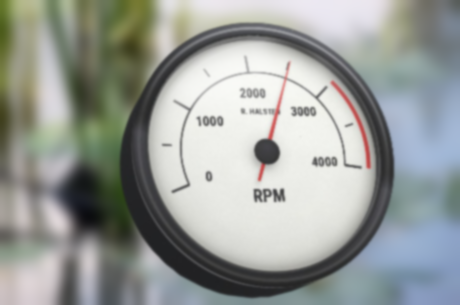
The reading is rpm 2500
